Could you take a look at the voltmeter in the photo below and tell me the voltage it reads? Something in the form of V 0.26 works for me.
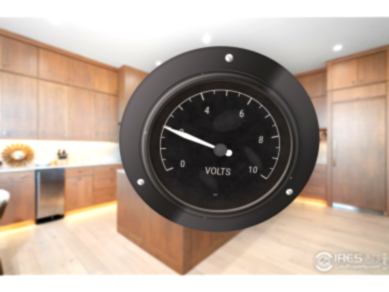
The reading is V 2
